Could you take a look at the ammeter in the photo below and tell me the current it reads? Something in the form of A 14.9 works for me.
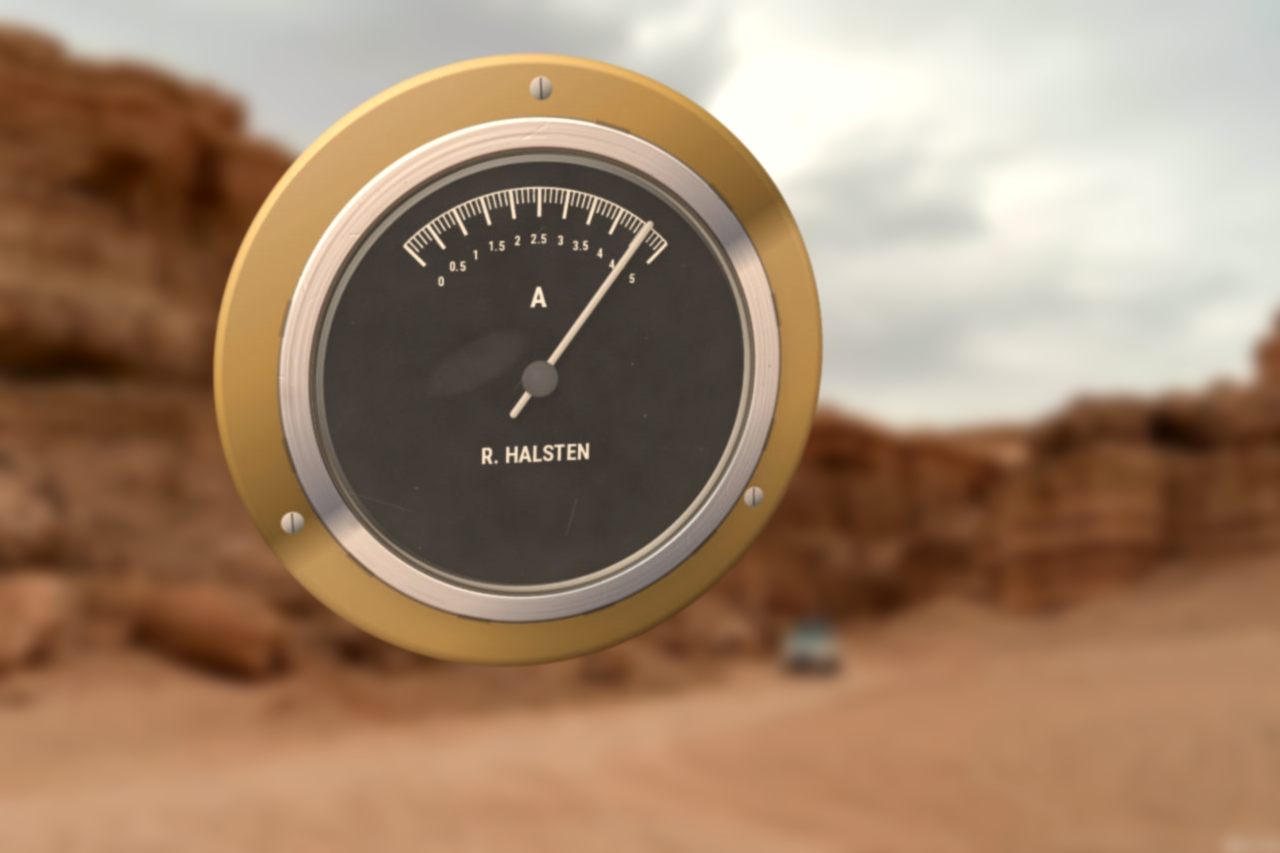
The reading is A 4.5
